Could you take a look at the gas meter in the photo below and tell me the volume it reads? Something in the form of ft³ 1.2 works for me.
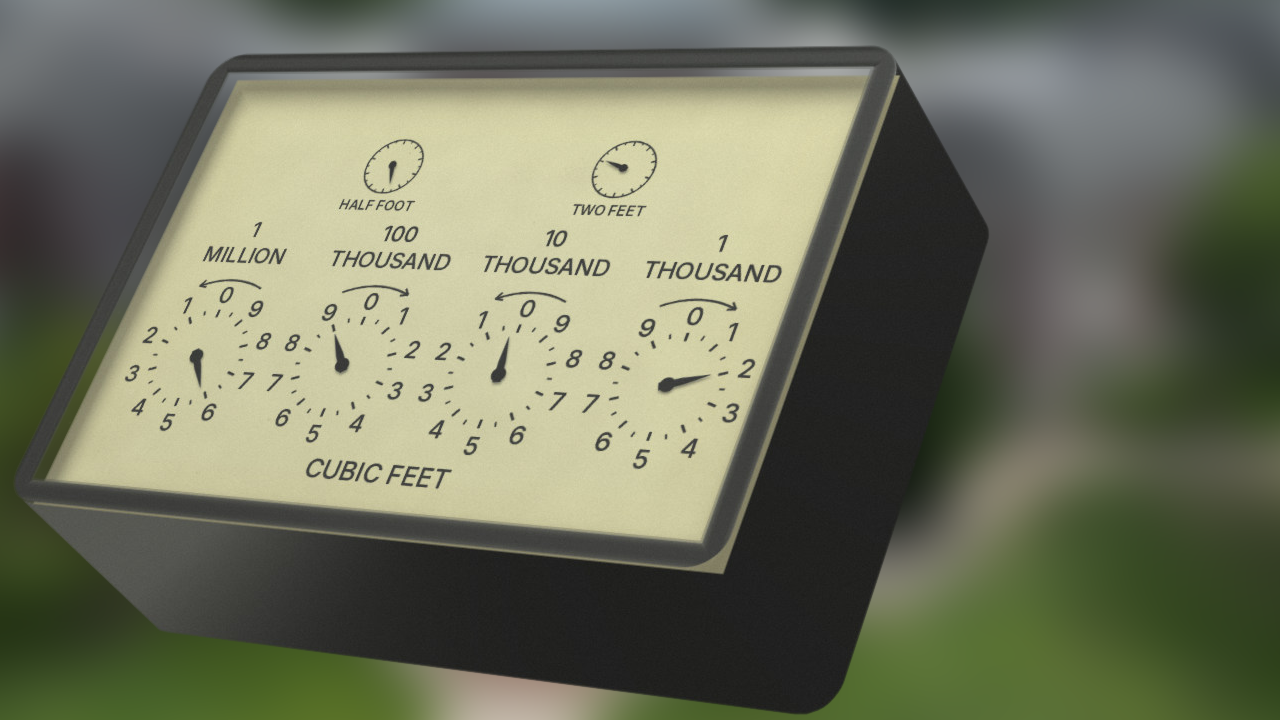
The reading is ft³ 590200
